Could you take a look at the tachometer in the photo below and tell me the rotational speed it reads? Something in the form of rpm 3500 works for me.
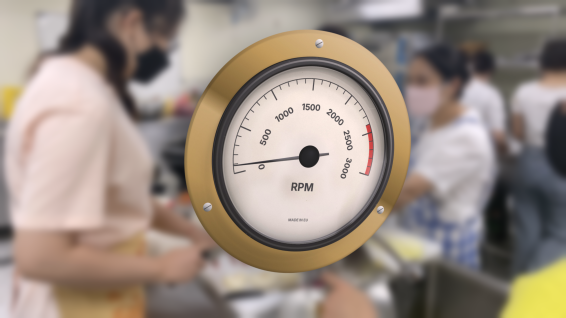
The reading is rpm 100
